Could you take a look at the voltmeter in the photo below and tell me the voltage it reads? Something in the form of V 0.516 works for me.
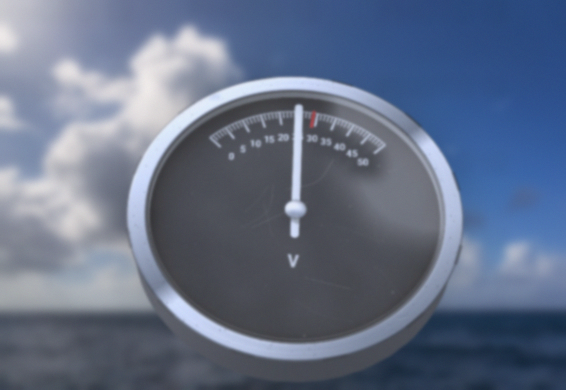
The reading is V 25
